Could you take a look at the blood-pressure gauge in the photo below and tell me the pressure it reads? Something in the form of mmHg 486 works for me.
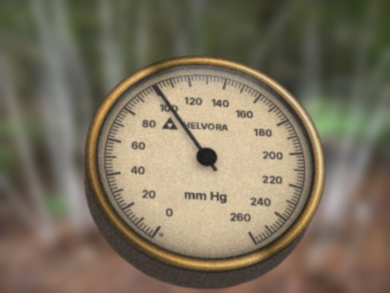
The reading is mmHg 100
